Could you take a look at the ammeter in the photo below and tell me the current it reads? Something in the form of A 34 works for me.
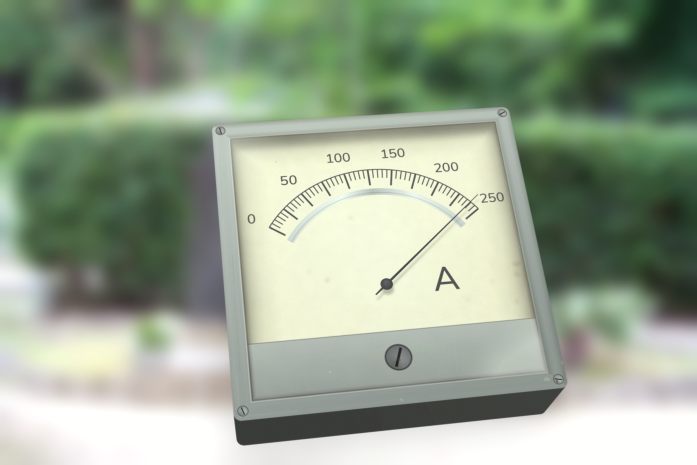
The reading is A 240
